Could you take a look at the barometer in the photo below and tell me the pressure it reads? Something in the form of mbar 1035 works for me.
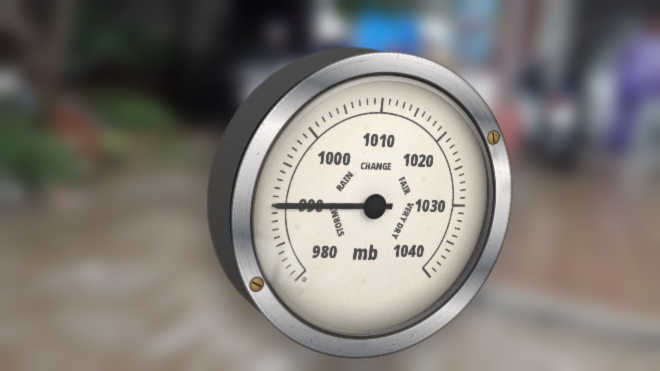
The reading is mbar 990
